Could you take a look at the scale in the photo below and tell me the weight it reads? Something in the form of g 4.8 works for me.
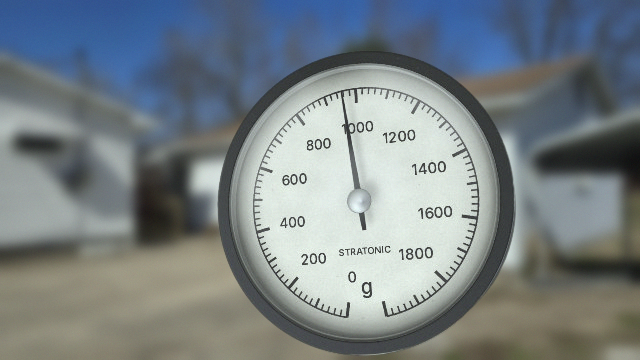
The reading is g 960
